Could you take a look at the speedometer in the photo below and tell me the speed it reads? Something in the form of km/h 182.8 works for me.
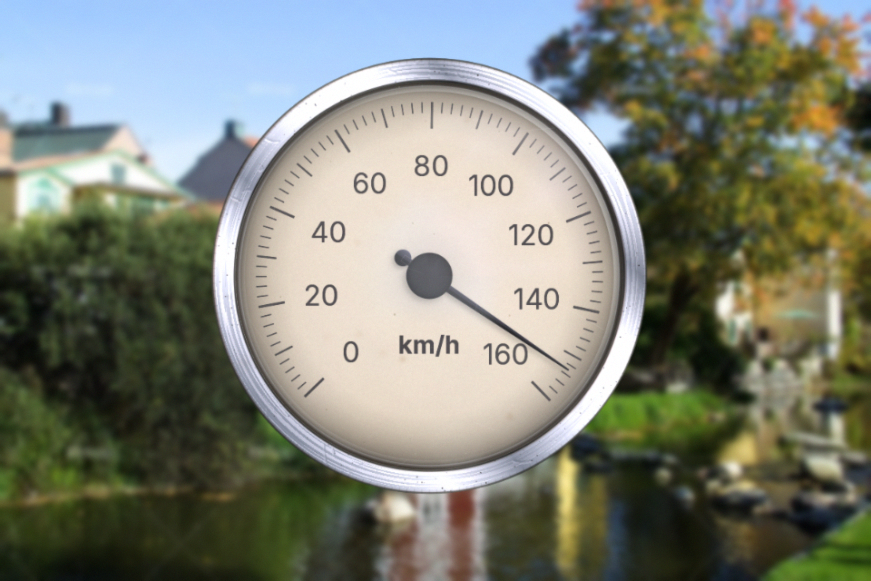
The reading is km/h 153
